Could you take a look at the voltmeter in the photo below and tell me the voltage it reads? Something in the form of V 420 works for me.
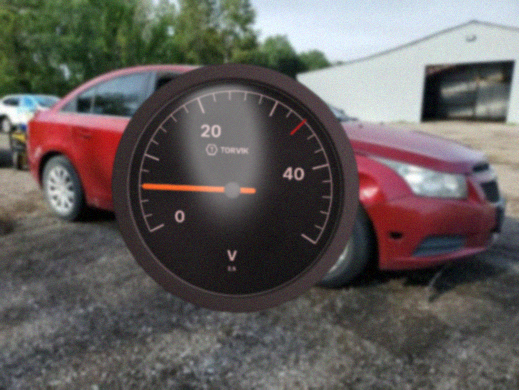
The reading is V 6
